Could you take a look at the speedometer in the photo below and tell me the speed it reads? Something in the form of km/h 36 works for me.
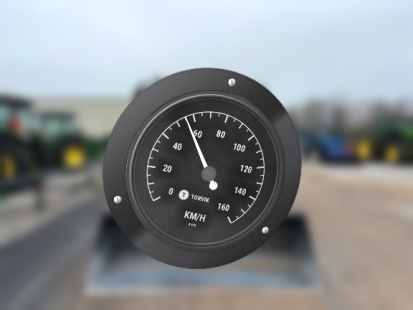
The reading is km/h 55
